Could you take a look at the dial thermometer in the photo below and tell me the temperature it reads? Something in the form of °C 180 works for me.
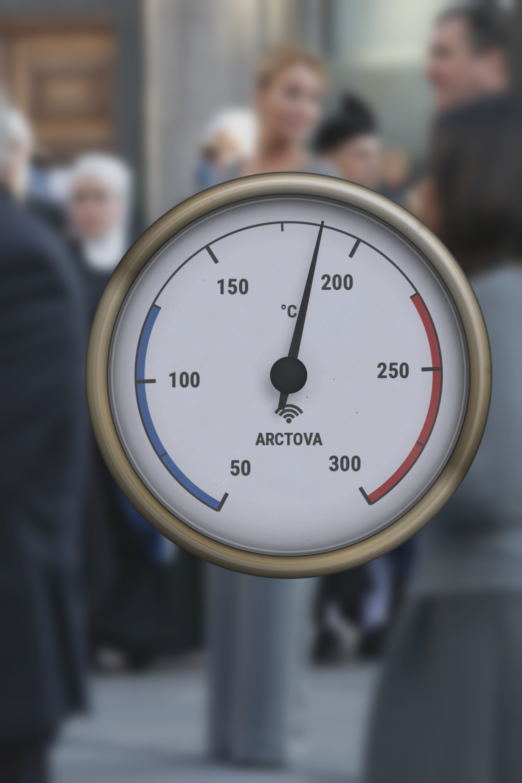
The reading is °C 187.5
